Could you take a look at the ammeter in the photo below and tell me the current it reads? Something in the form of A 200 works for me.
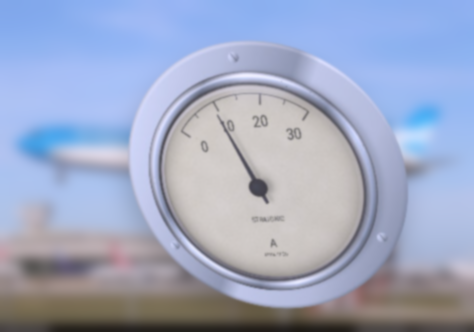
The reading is A 10
